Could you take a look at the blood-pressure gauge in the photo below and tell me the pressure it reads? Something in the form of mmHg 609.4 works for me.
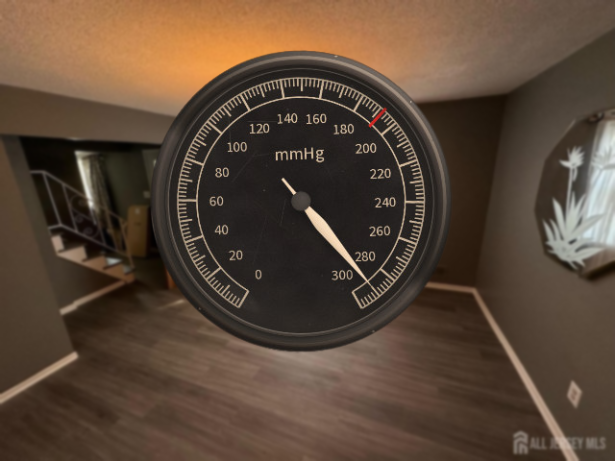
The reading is mmHg 290
